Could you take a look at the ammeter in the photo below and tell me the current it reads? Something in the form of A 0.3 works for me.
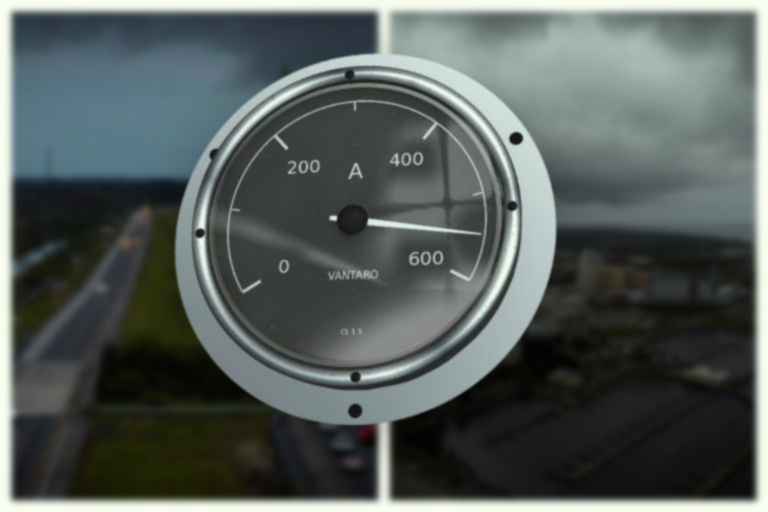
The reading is A 550
